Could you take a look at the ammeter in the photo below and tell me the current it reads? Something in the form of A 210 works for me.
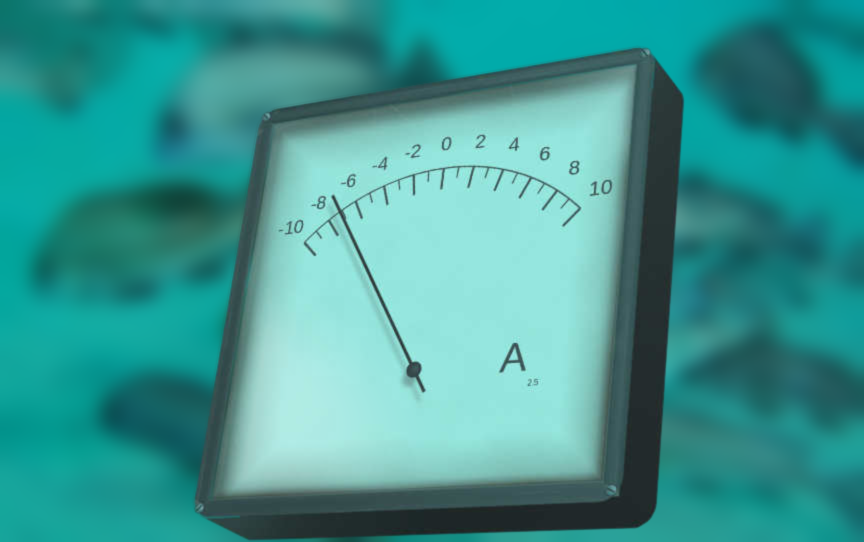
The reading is A -7
